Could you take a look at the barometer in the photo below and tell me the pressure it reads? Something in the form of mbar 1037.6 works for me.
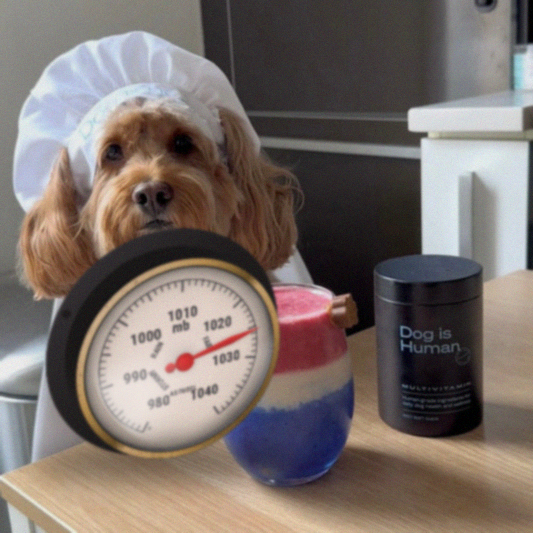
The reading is mbar 1025
